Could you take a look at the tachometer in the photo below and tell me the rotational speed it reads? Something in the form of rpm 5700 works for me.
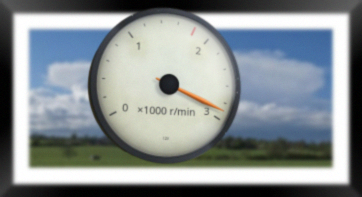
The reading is rpm 2900
